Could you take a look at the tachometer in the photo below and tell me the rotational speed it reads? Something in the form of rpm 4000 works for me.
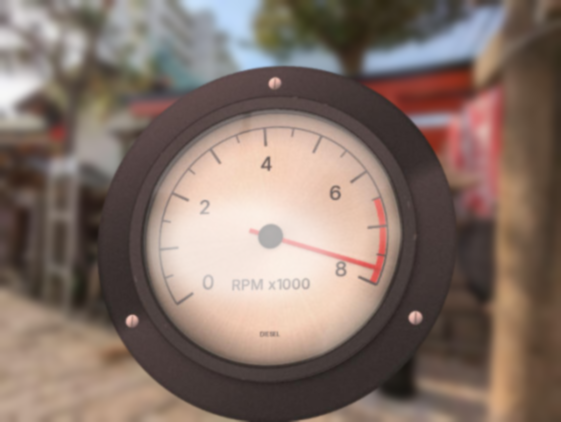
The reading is rpm 7750
